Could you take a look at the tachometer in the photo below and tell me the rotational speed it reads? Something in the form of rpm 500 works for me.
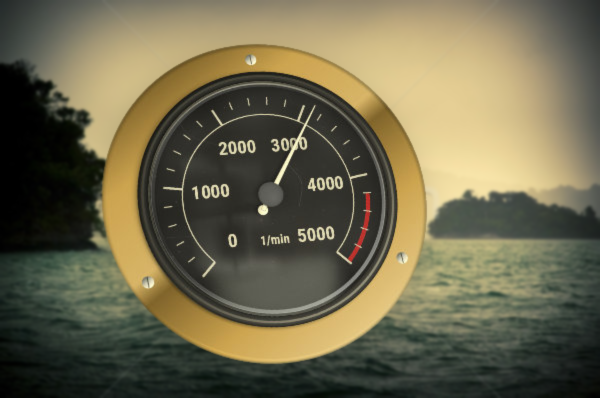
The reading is rpm 3100
